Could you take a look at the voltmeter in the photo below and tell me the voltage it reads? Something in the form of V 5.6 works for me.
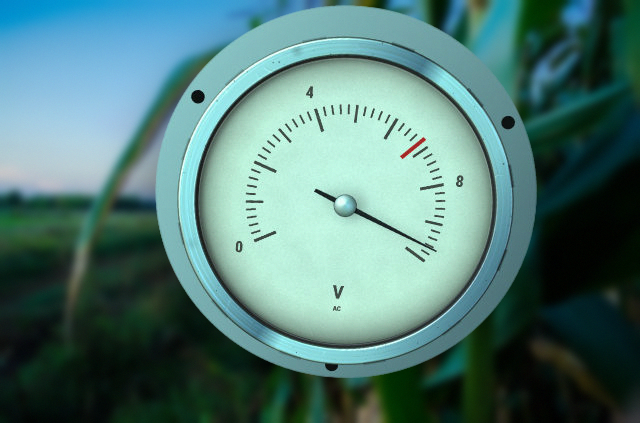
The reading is V 9.6
